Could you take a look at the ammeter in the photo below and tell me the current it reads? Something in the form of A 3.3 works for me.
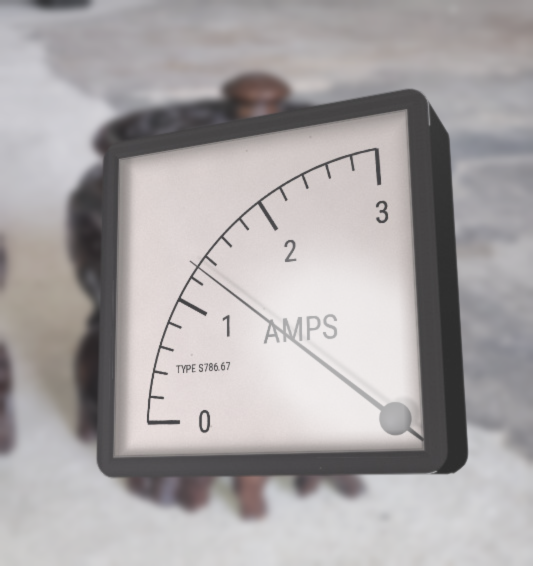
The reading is A 1.3
